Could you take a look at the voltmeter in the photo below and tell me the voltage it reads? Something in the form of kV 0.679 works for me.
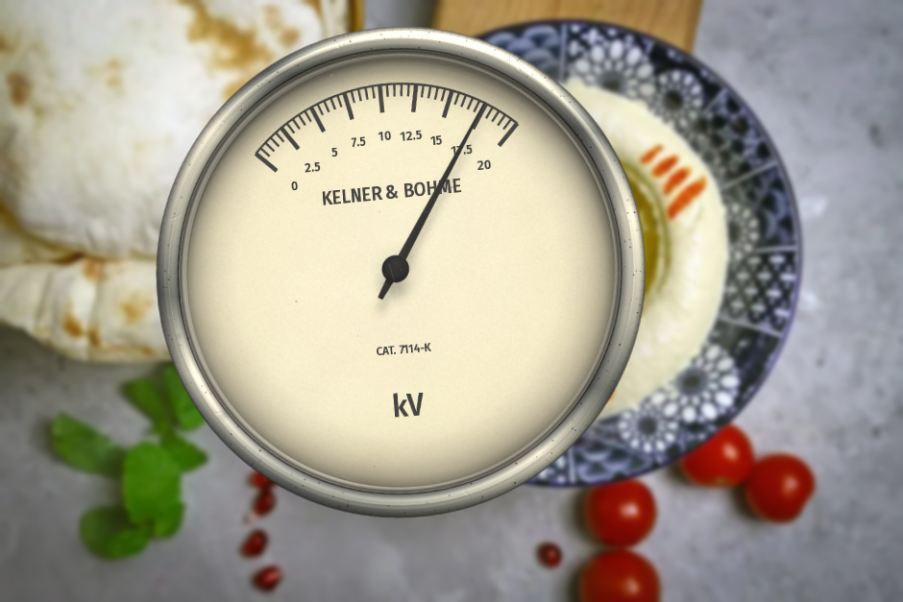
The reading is kV 17.5
